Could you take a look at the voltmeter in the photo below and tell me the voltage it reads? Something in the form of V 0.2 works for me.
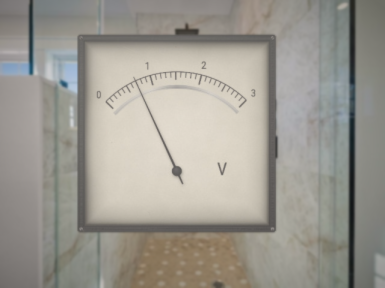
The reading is V 0.7
